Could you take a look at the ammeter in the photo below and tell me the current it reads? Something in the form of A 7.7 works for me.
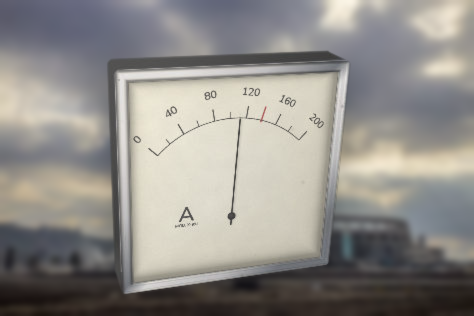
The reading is A 110
